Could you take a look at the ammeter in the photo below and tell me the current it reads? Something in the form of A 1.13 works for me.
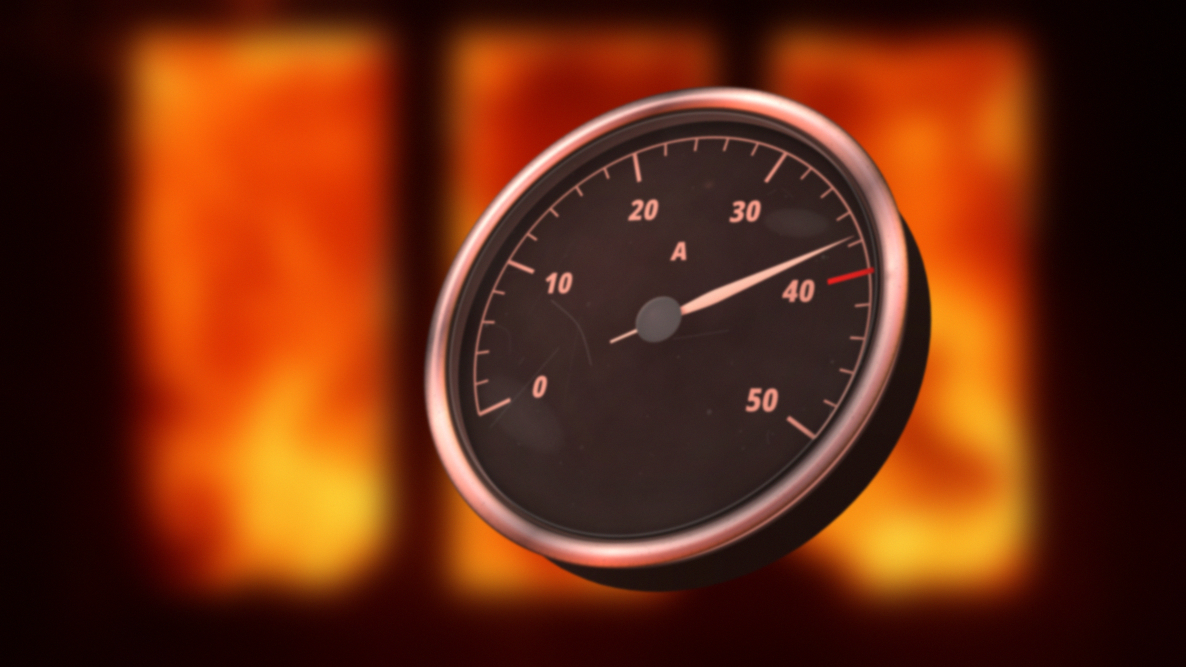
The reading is A 38
